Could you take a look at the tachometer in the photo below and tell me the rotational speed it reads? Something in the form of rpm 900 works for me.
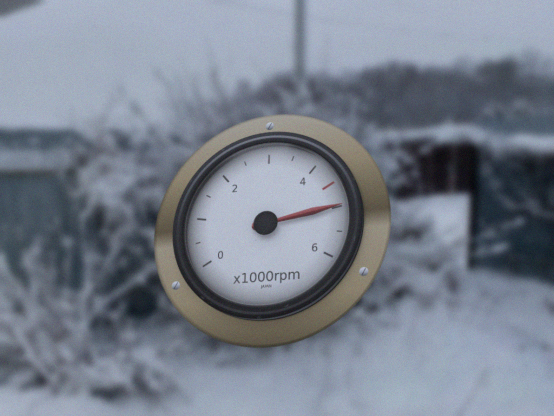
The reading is rpm 5000
